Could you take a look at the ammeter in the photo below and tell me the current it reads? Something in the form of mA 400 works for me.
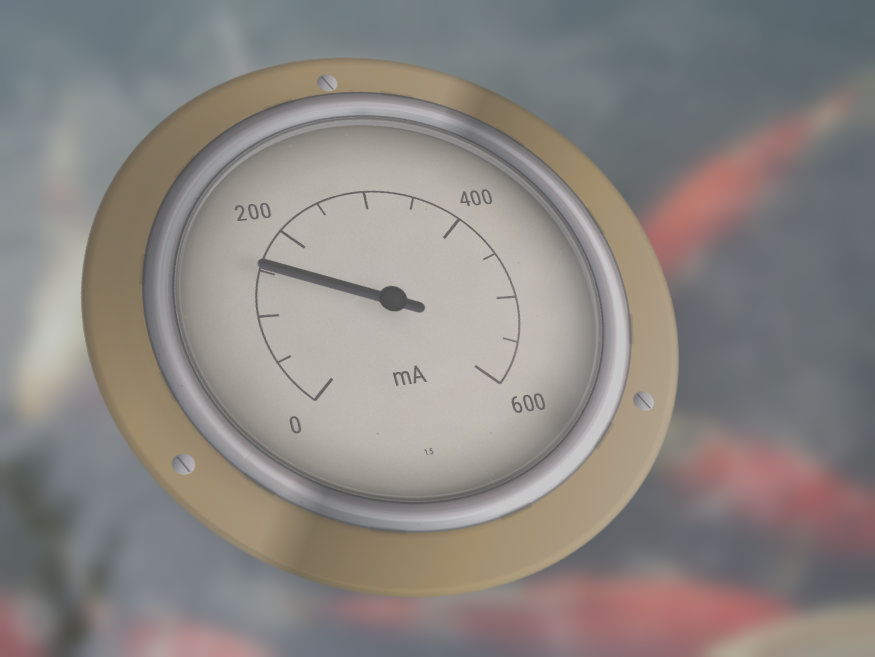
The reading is mA 150
